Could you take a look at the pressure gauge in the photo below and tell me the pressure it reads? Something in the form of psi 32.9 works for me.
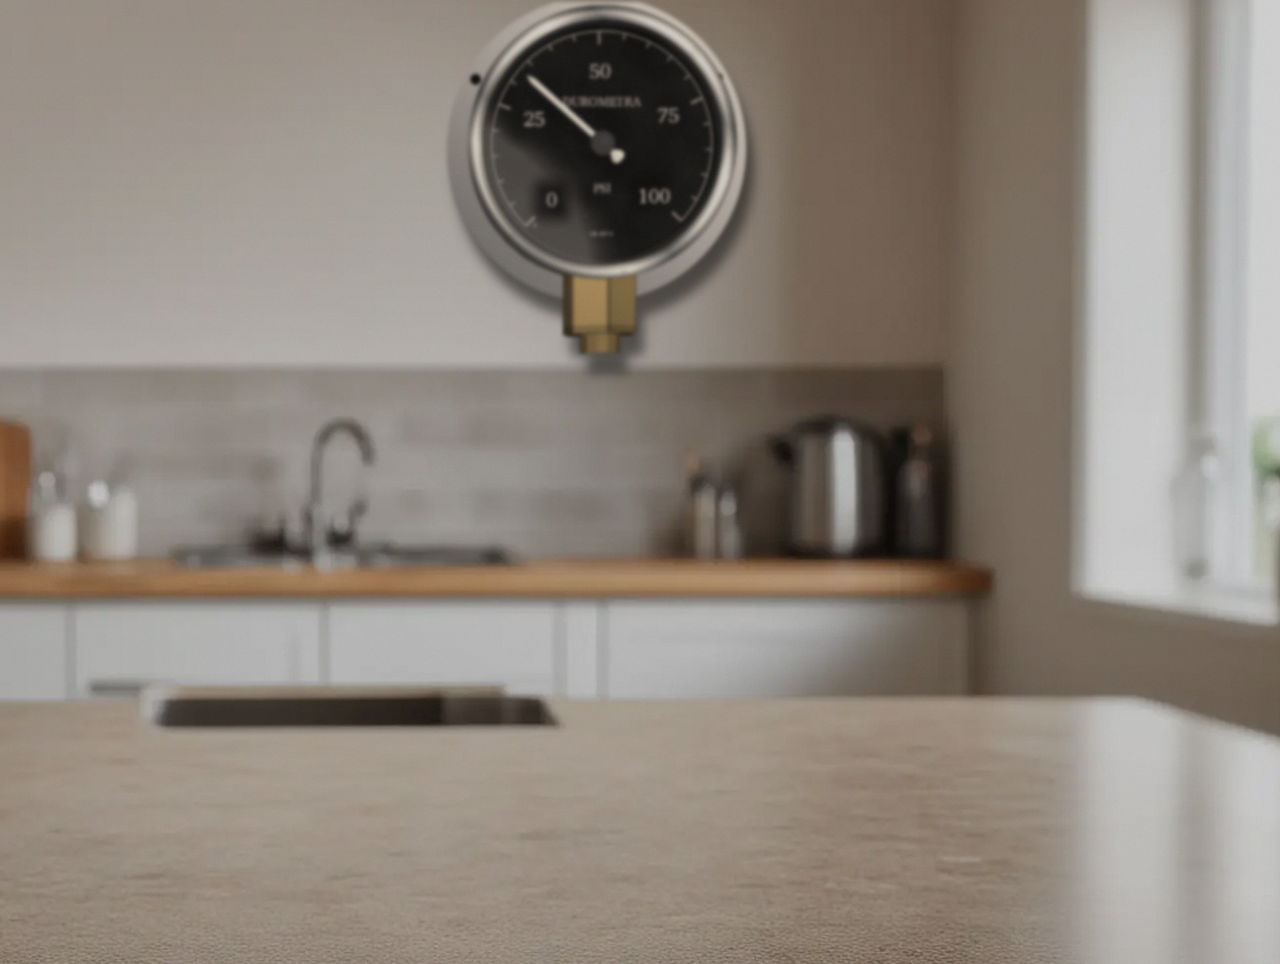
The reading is psi 32.5
